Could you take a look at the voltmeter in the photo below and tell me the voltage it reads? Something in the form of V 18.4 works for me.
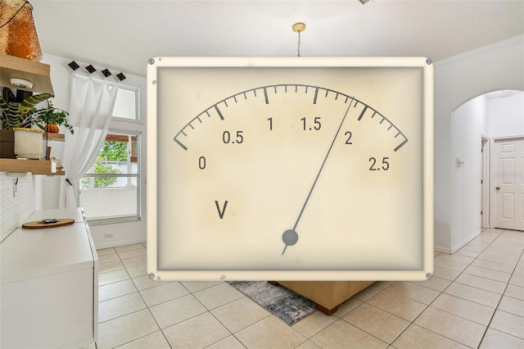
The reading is V 1.85
